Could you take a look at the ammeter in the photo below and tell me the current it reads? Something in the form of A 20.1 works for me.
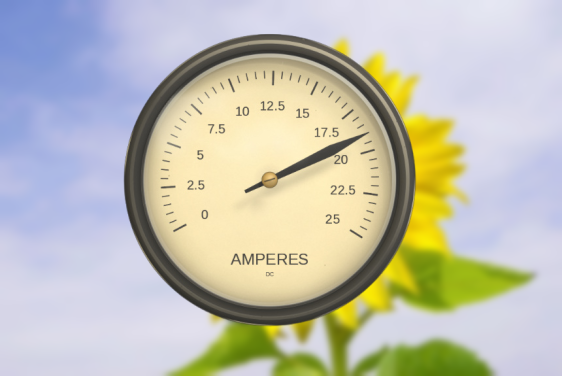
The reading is A 19
